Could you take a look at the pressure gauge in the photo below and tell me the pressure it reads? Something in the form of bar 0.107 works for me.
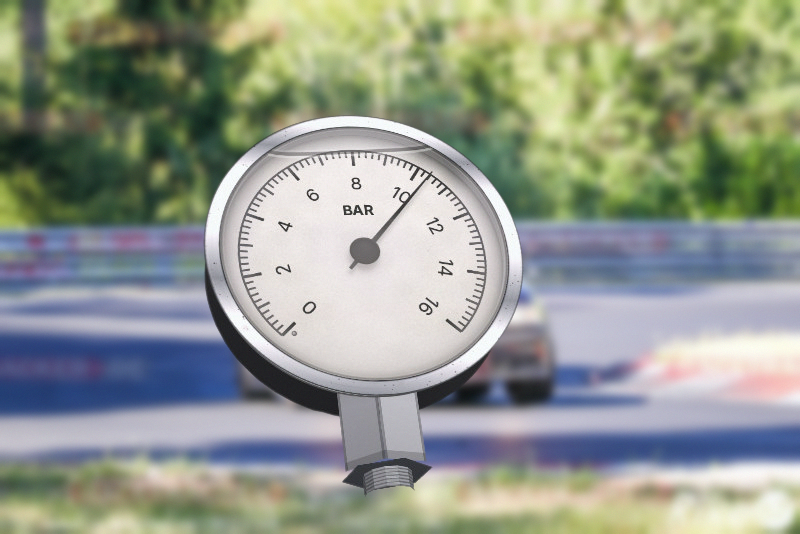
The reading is bar 10.4
